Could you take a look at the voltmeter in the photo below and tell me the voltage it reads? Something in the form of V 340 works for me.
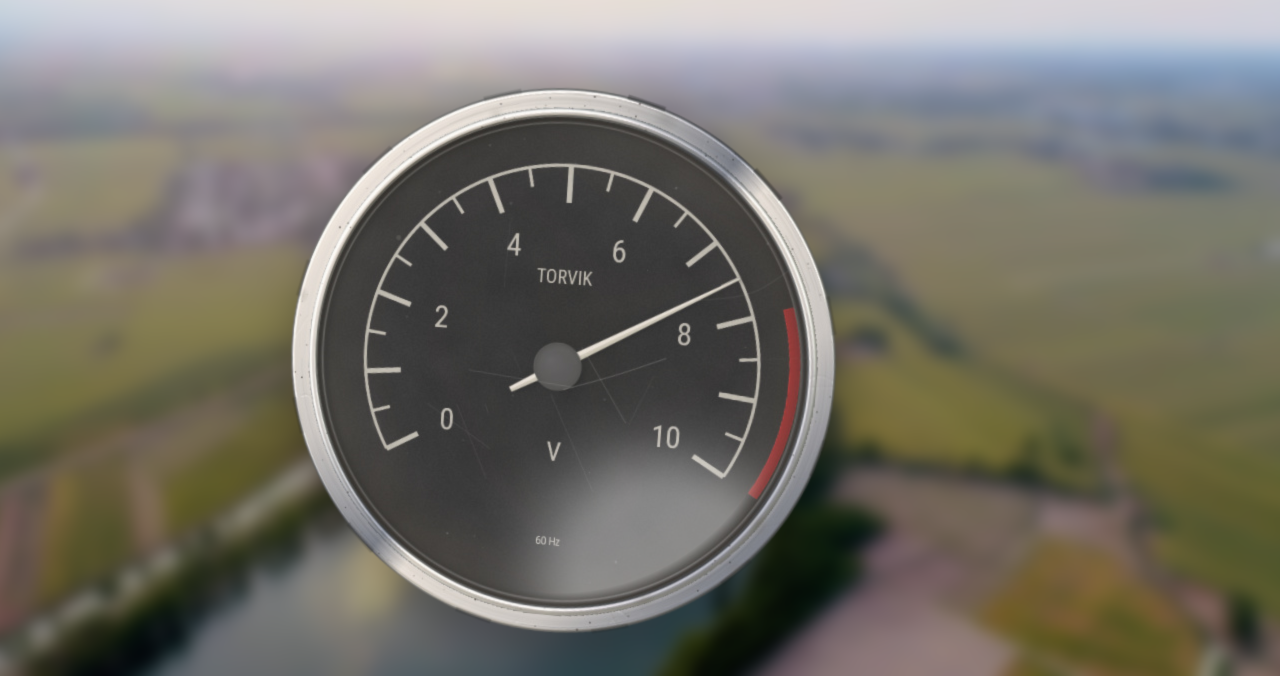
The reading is V 7.5
